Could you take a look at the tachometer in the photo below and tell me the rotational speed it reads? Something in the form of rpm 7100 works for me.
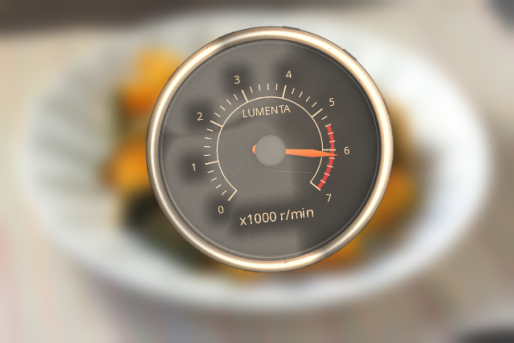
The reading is rpm 6100
